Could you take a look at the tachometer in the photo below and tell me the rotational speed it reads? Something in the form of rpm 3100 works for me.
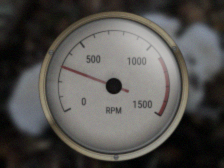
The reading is rpm 300
